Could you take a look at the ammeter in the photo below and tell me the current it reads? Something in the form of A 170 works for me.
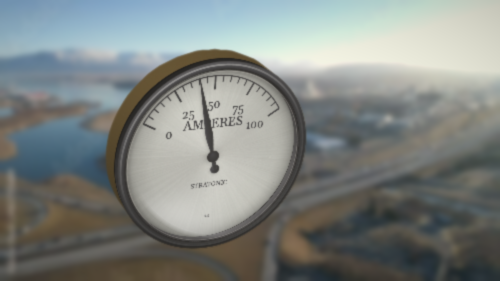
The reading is A 40
